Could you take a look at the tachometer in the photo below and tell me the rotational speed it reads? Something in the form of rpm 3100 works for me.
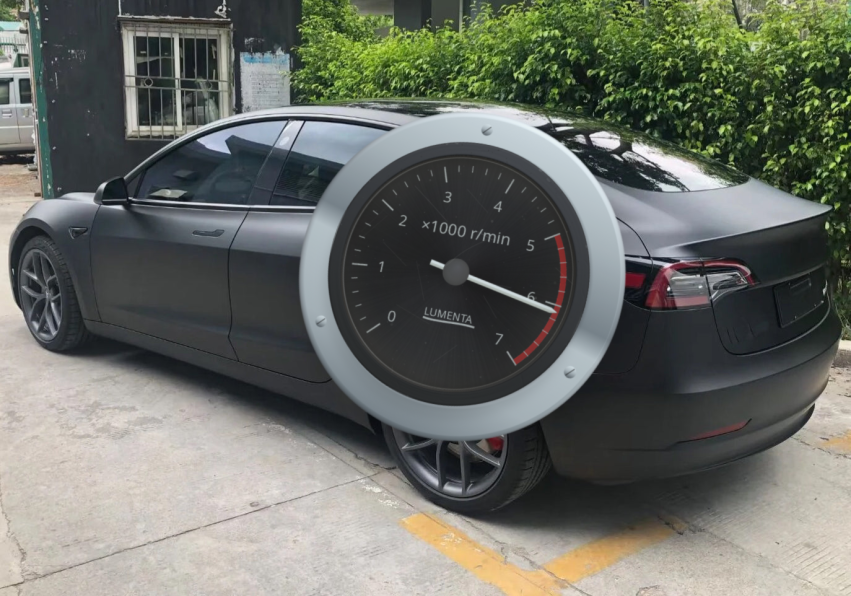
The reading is rpm 6100
